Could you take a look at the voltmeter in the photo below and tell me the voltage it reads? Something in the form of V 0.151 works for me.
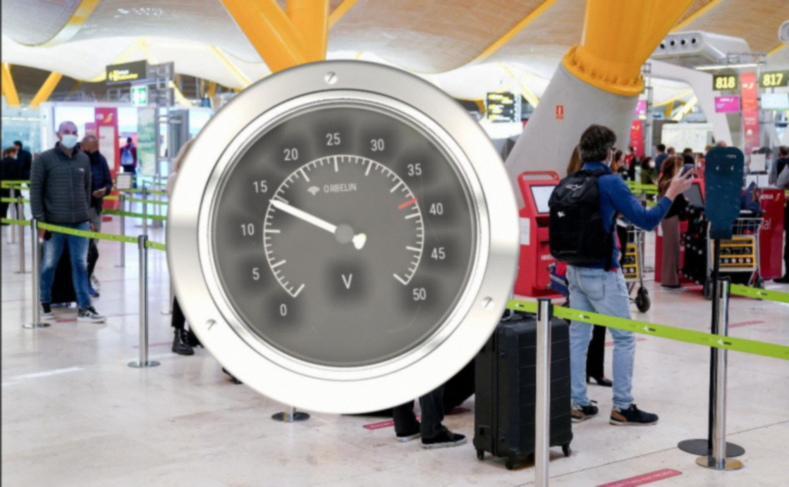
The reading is V 14
